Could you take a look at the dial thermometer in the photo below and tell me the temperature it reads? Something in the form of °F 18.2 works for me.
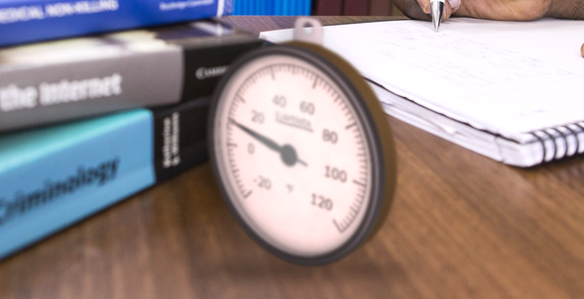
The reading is °F 10
